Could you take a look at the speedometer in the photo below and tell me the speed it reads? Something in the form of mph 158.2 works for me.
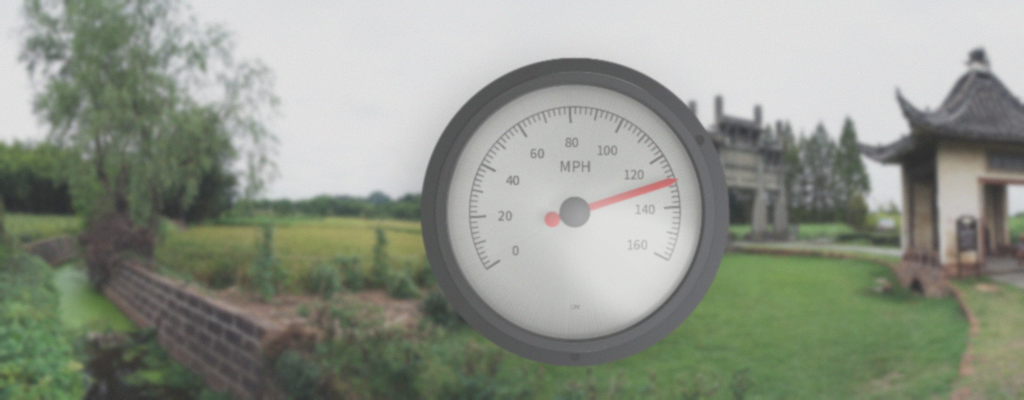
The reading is mph 130
